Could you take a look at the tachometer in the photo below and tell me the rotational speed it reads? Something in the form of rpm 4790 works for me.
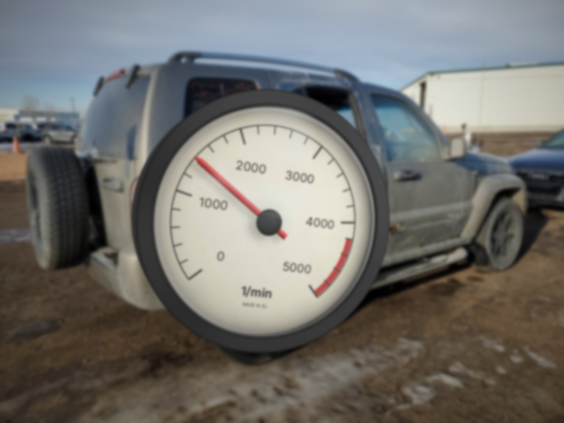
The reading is rpm 1400
